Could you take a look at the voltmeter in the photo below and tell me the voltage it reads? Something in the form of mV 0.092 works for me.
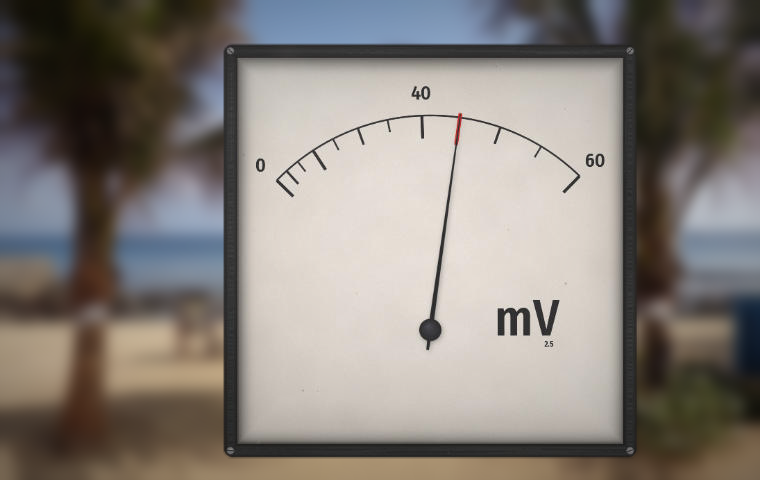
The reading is mV 45
